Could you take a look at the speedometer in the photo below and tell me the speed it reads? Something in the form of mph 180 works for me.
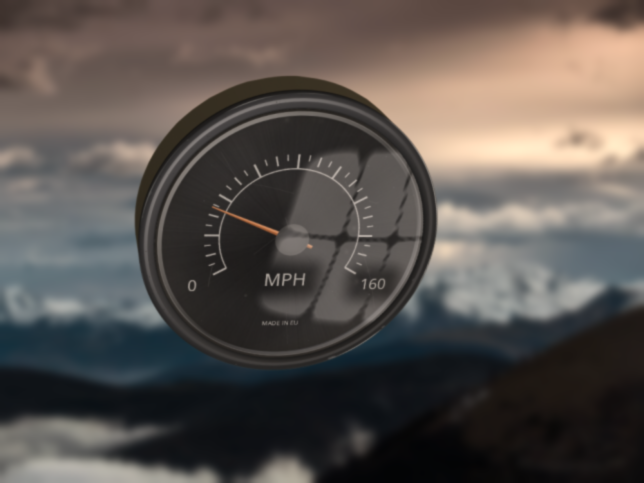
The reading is mph 35
